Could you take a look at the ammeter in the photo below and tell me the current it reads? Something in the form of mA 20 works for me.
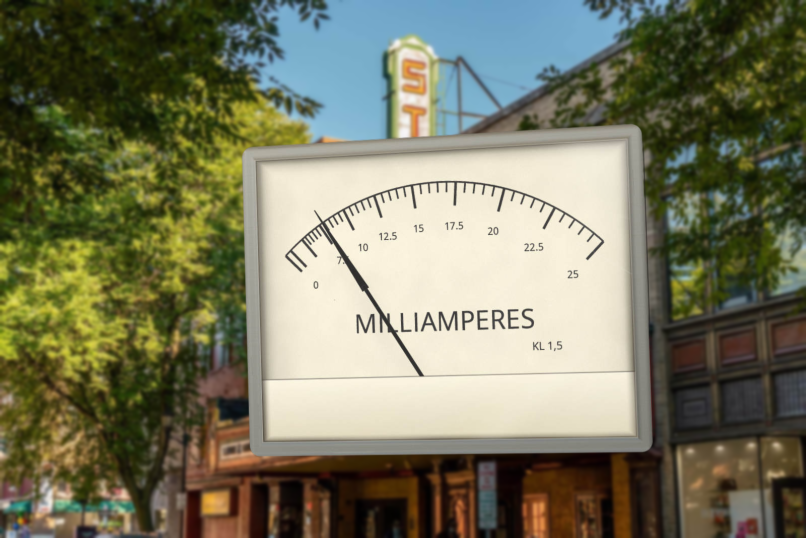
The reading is mA 8
